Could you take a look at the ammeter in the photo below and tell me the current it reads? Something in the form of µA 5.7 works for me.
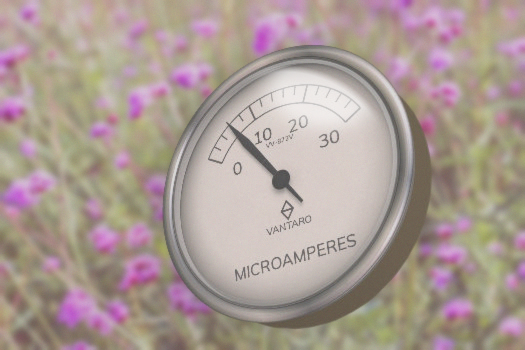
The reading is µA 6
